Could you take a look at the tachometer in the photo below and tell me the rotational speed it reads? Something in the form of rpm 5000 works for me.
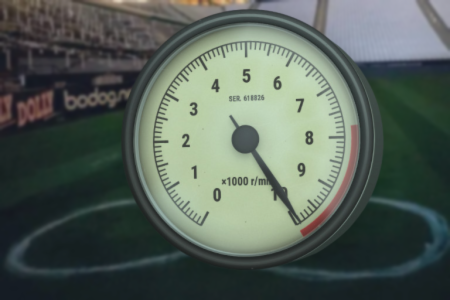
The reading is rpm 9900
